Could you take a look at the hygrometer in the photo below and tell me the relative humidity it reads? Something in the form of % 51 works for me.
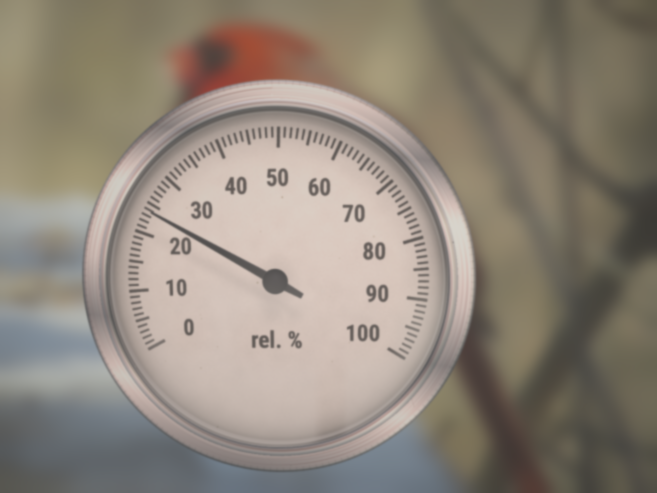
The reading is % 24
